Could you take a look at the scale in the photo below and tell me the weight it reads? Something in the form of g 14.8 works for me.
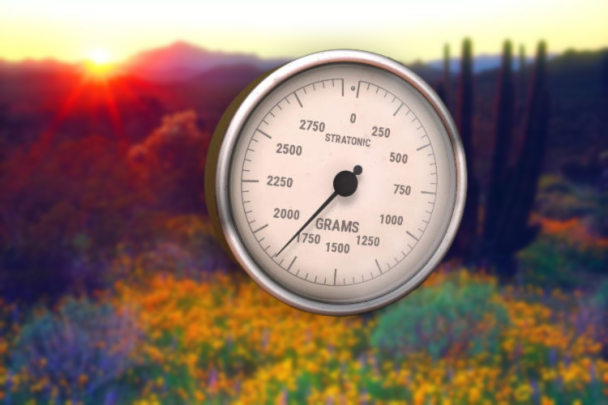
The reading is g 1850
